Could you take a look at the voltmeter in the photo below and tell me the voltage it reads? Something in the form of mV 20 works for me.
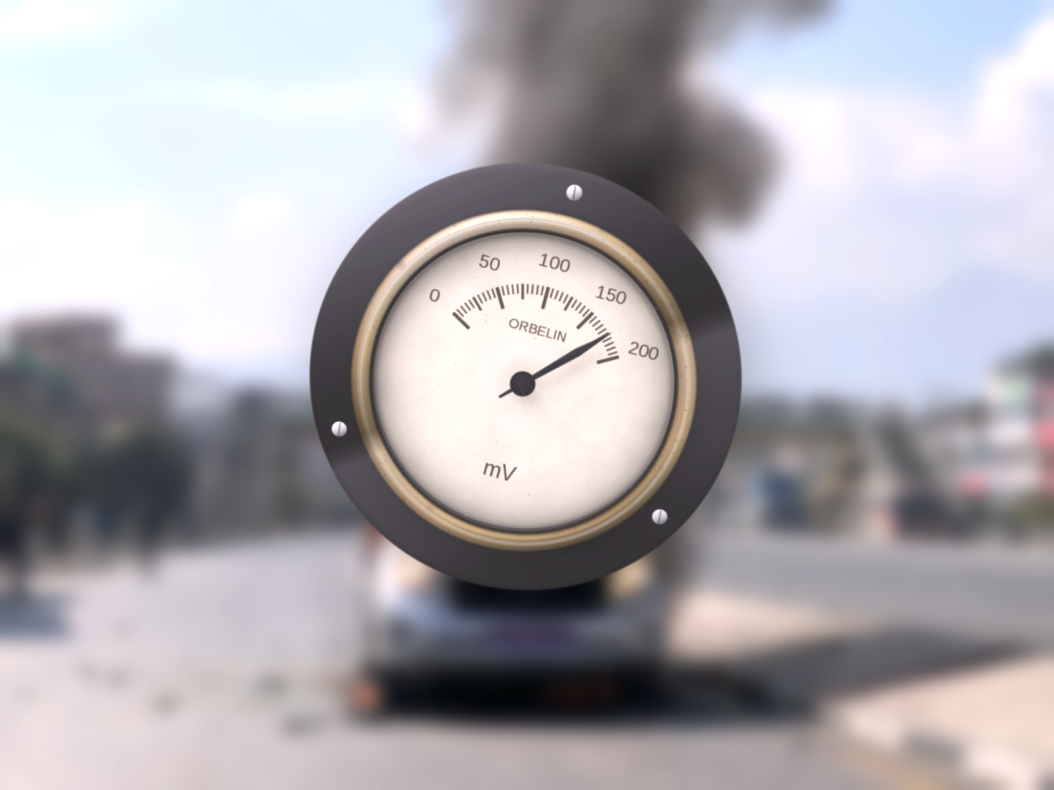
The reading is mV 175
